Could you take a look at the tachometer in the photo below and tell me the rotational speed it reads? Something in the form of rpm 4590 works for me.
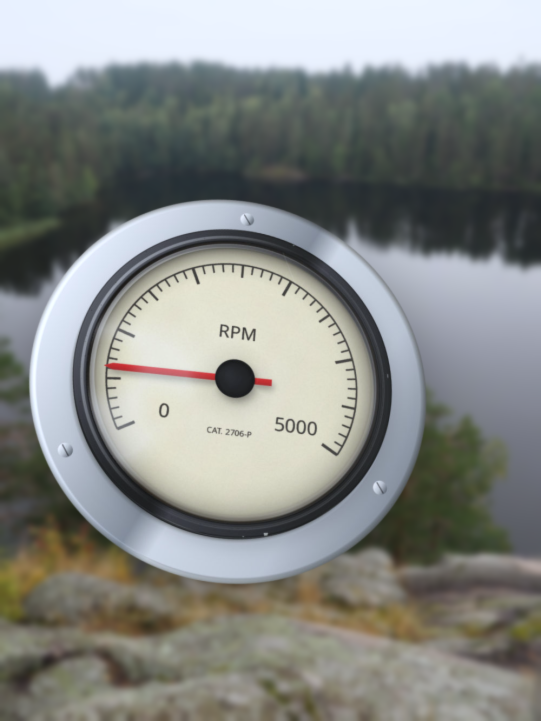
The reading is rpm 600
